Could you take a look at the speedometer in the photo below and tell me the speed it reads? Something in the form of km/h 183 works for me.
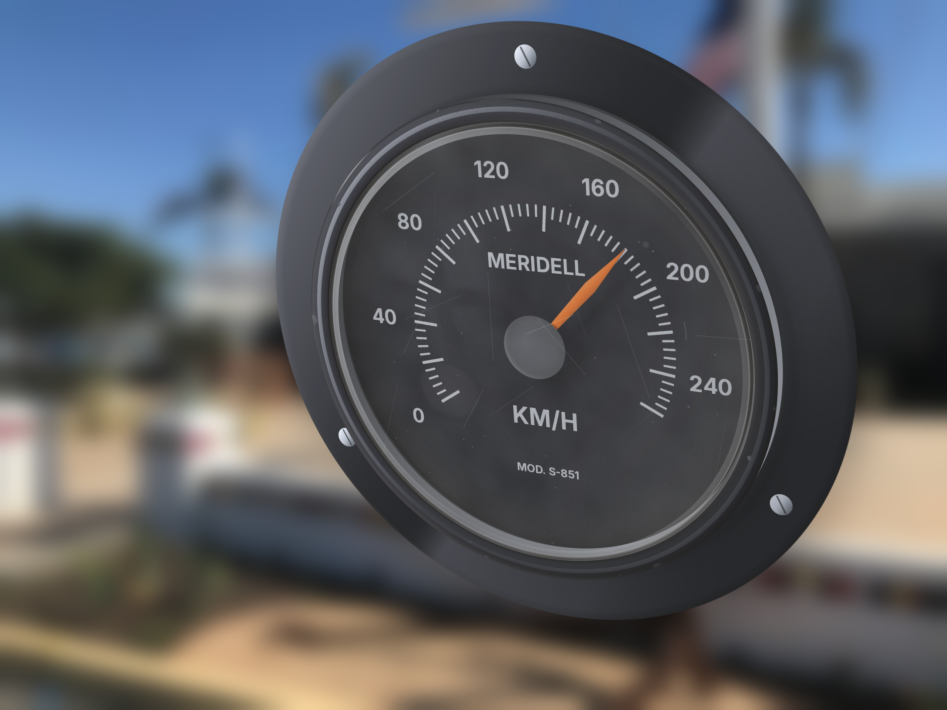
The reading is km/h 180
